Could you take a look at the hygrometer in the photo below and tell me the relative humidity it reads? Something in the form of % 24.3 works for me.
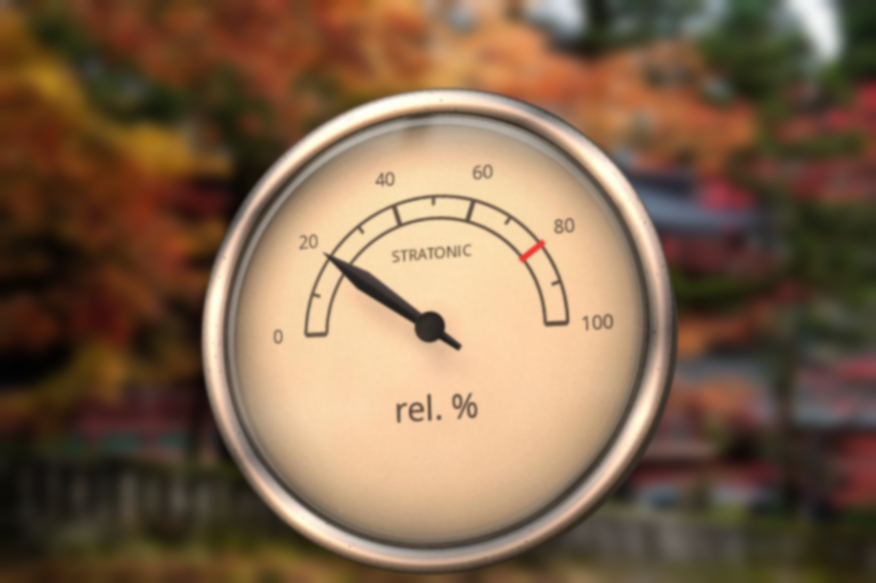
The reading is % 20
